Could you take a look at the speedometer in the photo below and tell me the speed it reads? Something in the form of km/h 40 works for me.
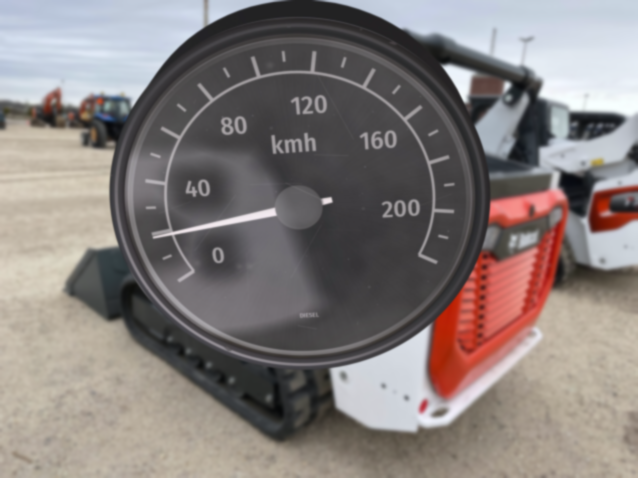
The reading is km/h 20
